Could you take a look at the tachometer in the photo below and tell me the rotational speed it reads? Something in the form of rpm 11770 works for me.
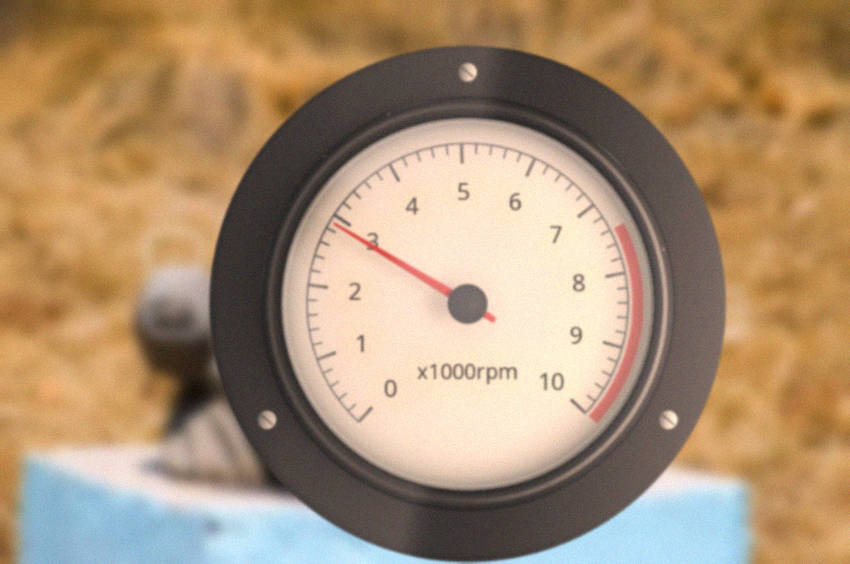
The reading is rpm 2900
